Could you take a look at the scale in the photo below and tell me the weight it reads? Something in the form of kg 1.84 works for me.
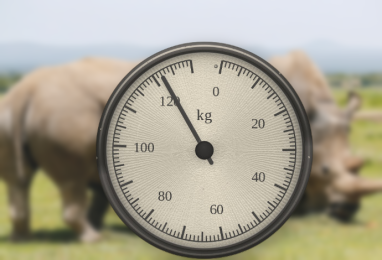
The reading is kg 122
